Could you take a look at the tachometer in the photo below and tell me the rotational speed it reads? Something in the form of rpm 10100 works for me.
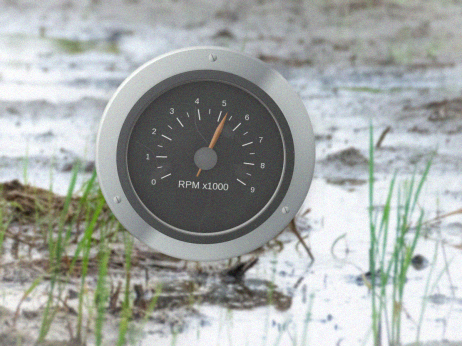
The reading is rpm 5250
